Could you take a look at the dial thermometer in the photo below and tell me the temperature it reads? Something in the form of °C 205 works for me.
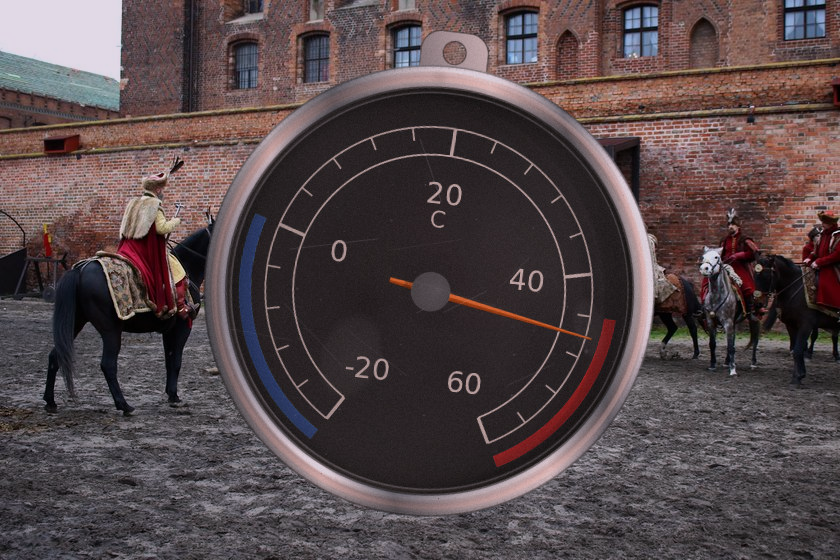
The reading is °C 46
